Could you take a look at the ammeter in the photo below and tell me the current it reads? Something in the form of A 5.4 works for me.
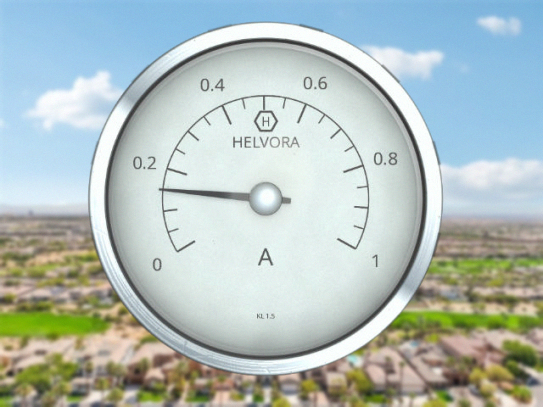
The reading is A 0.15
